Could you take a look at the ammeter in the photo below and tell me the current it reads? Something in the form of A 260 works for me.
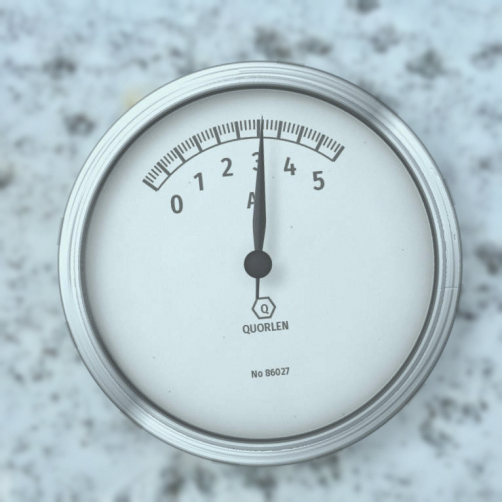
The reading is A 3.1
